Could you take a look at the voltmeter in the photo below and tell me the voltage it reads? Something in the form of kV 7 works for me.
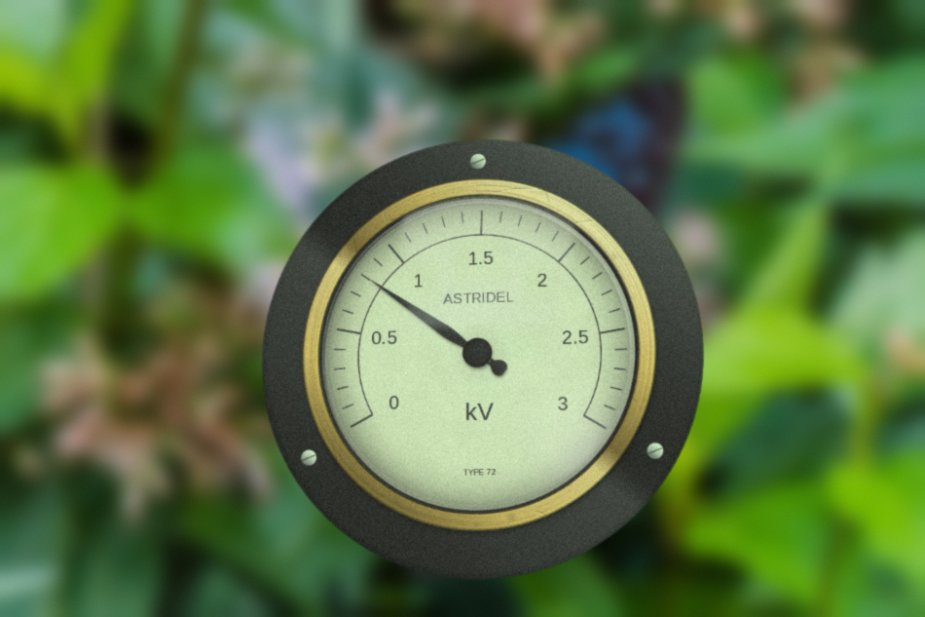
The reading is kV 0.8
